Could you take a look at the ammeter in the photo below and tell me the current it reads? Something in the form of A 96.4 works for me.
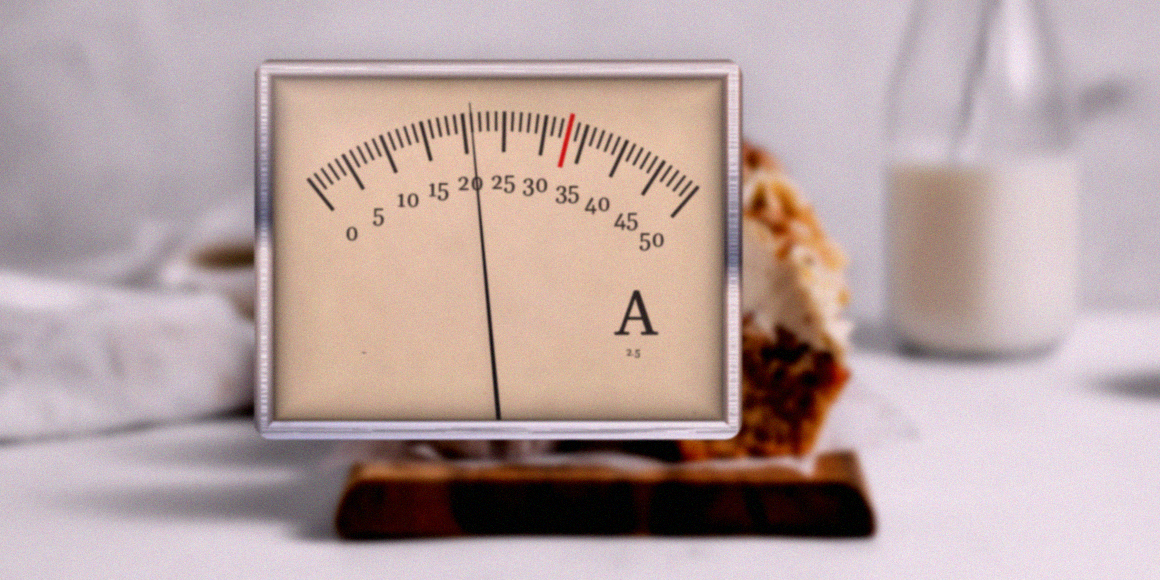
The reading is A 21
